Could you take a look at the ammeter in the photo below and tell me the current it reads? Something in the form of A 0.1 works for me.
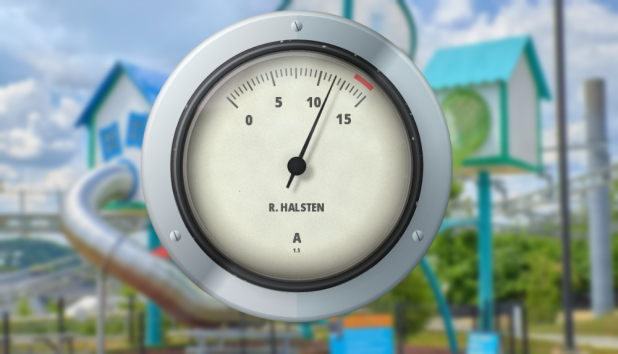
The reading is A 11.5
